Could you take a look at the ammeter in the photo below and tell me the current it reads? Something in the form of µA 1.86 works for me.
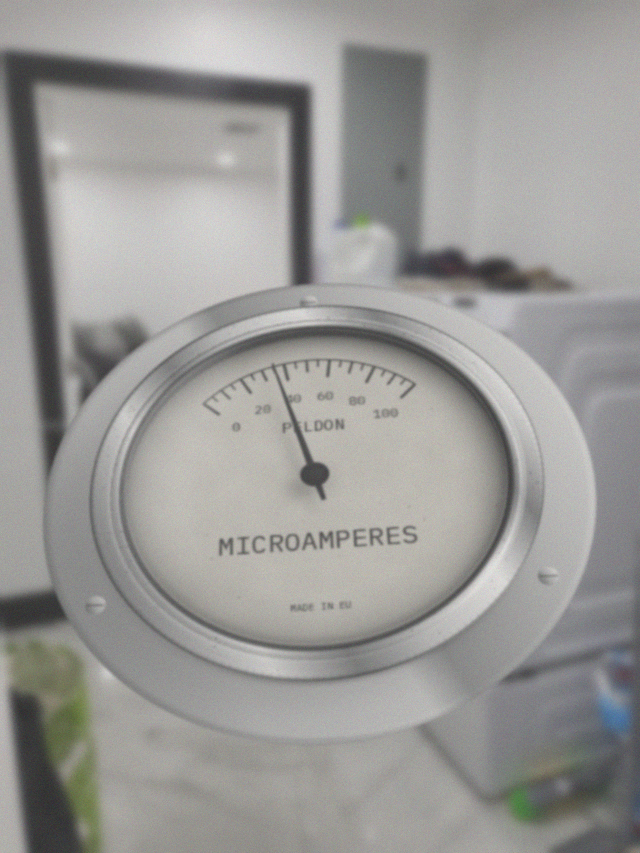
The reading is µA 35
